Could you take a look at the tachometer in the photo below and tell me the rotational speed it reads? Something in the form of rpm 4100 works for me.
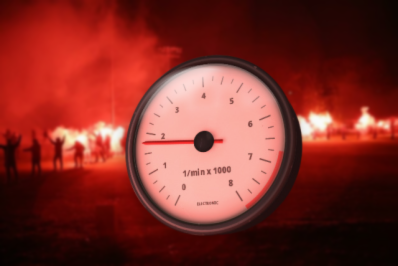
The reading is rpm 1750
